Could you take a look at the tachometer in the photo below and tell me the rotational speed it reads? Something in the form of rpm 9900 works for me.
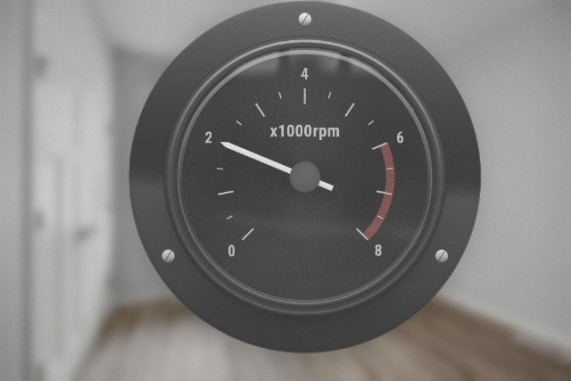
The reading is rpm 2000
